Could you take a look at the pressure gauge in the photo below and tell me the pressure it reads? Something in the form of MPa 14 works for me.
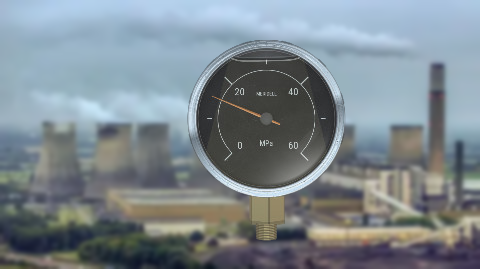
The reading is MPa 15
